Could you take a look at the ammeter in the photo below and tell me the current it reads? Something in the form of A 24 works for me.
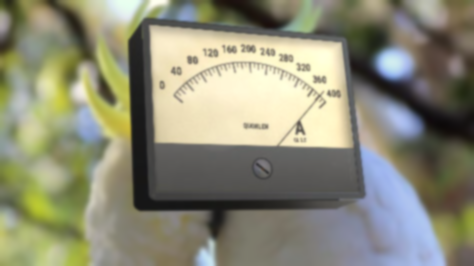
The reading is A 380
